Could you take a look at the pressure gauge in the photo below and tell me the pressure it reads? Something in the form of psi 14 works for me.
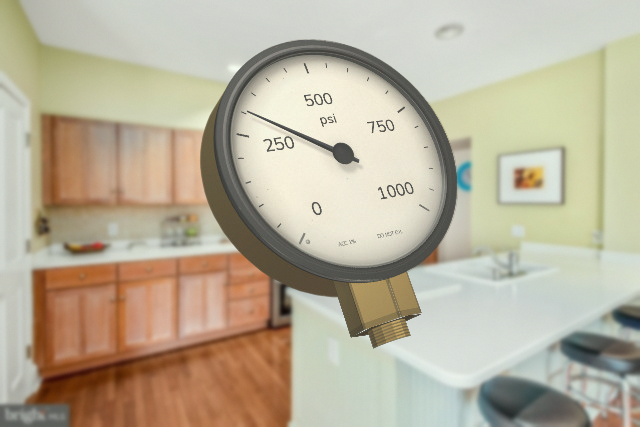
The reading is psi 300
